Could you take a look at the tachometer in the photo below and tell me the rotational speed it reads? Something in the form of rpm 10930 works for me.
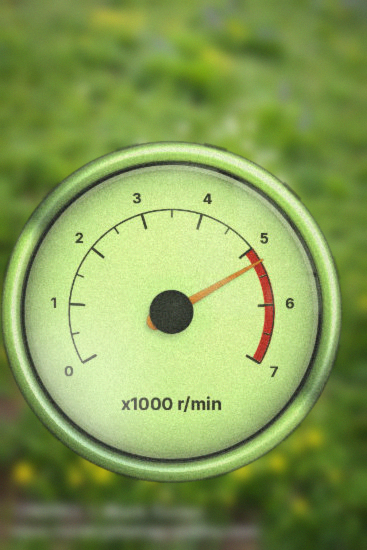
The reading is rpm 5250
